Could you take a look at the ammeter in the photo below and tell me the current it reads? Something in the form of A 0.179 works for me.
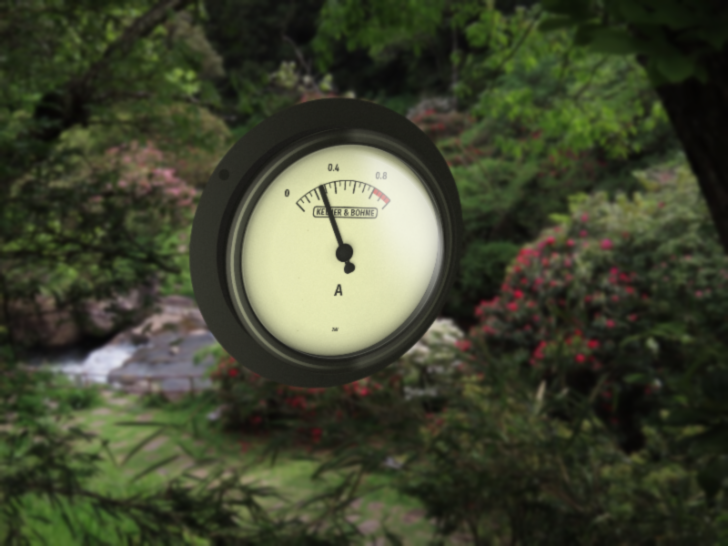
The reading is A 0.25
